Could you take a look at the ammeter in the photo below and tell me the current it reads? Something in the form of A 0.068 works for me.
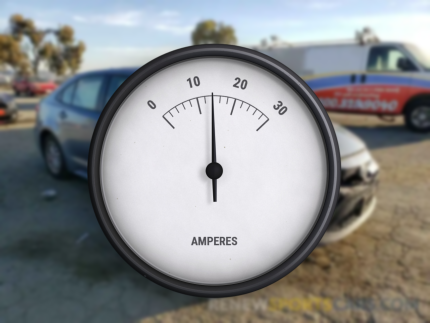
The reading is A 14
